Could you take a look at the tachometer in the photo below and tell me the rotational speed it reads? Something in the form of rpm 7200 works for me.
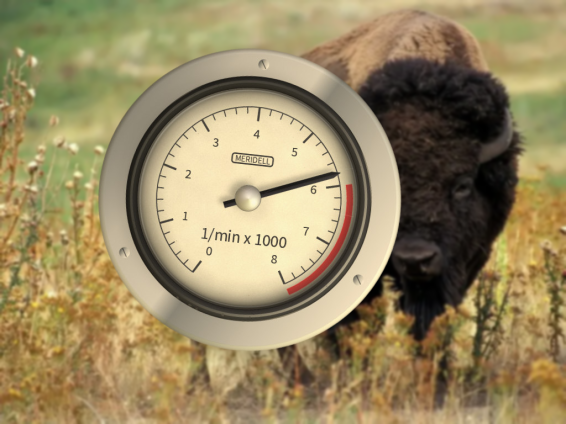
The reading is rpm 5800
